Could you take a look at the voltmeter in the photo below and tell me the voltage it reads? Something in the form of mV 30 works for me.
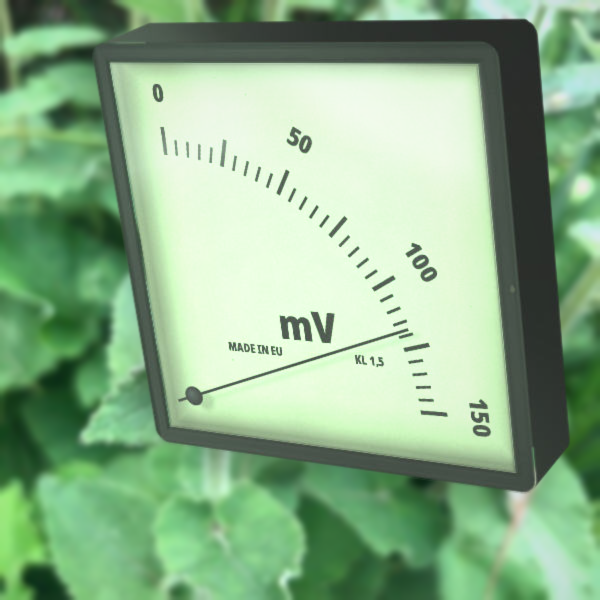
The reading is mV 117.5
